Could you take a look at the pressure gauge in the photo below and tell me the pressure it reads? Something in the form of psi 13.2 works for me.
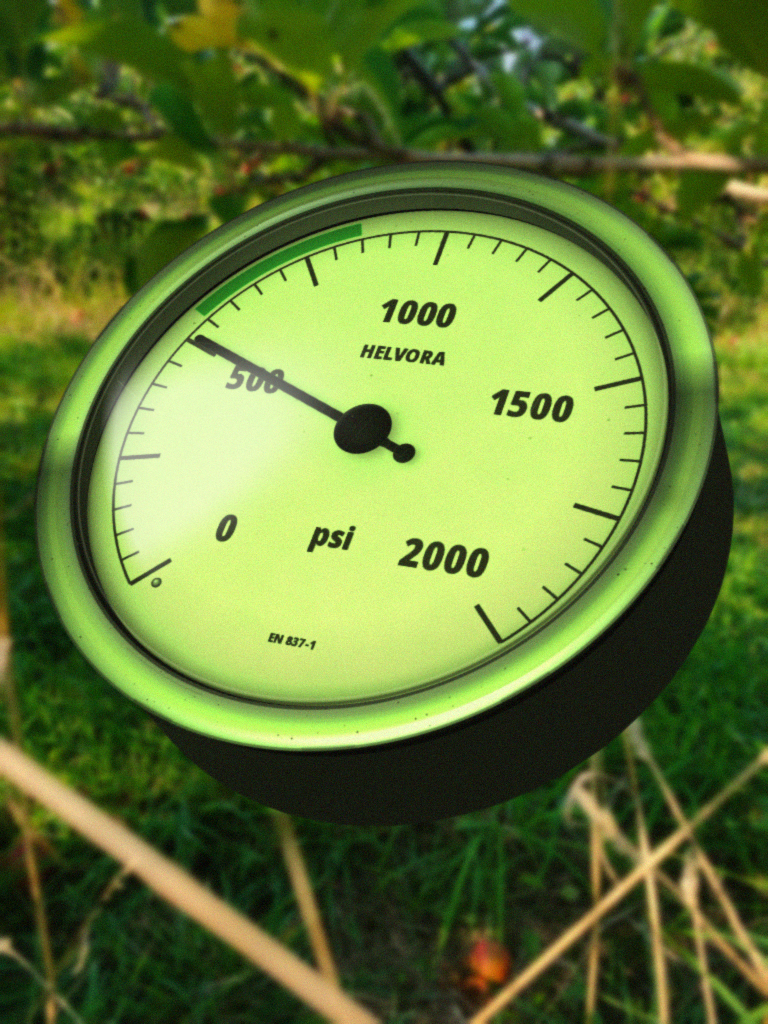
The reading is psi 500
